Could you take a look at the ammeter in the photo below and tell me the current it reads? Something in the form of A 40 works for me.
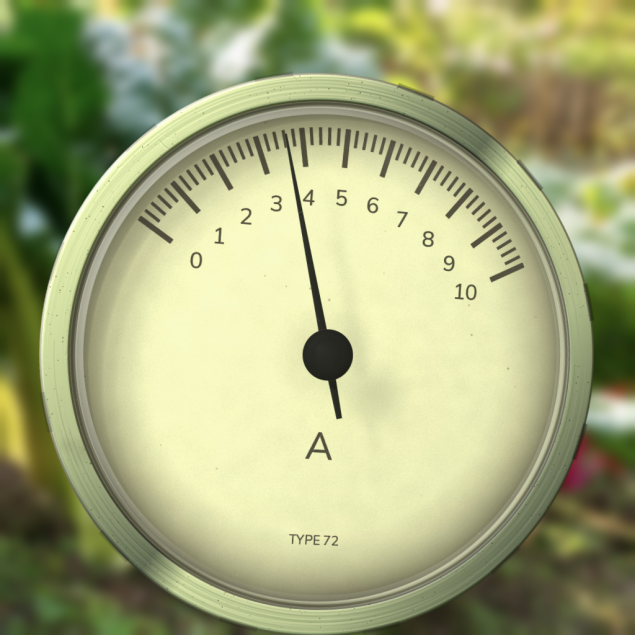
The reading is A 3.6
